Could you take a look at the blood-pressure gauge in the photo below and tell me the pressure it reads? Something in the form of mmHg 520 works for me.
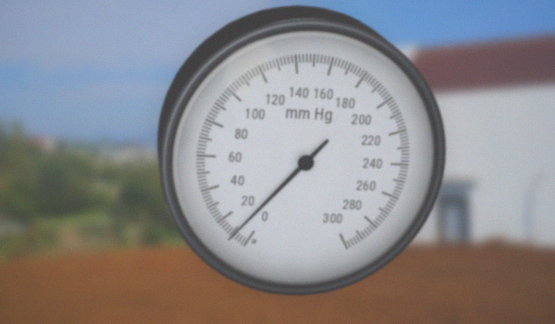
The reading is mmHg 10
